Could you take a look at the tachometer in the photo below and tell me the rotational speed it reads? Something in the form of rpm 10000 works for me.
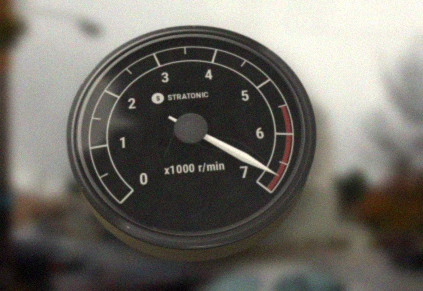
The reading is rpm 6750
